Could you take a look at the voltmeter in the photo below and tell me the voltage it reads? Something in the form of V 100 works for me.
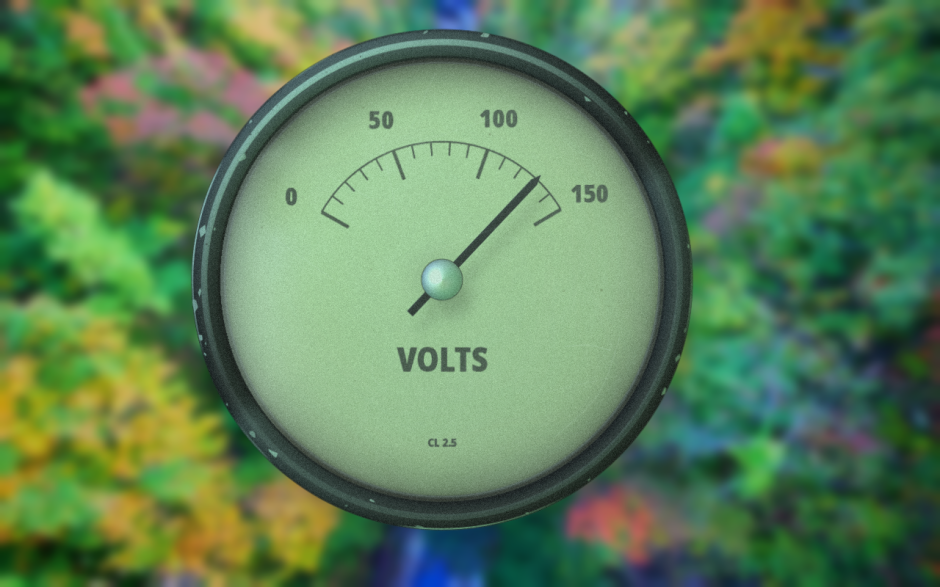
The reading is V 130
